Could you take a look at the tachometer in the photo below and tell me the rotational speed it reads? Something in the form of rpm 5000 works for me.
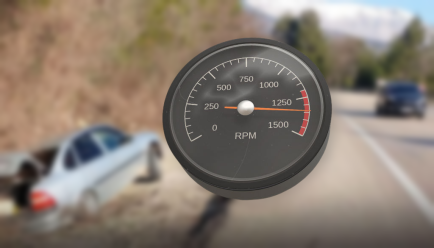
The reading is rpm 1350
